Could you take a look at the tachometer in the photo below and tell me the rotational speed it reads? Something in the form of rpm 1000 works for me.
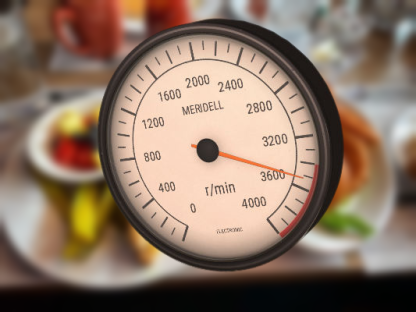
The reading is rpm 3500
